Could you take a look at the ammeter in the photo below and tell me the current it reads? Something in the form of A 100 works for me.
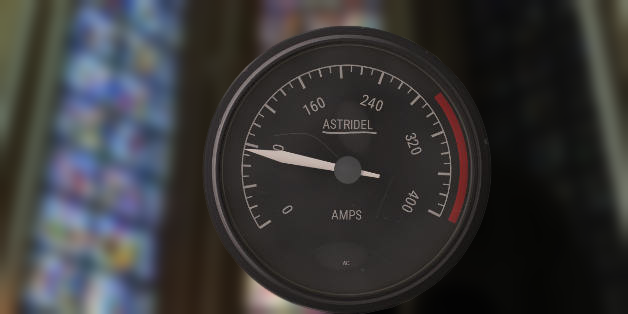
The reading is A 75
